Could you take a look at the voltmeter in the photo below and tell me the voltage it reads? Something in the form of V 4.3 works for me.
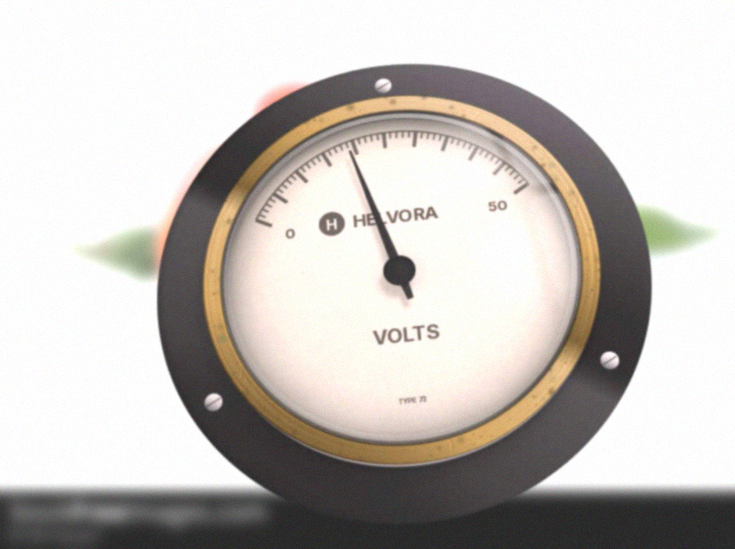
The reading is V 19
